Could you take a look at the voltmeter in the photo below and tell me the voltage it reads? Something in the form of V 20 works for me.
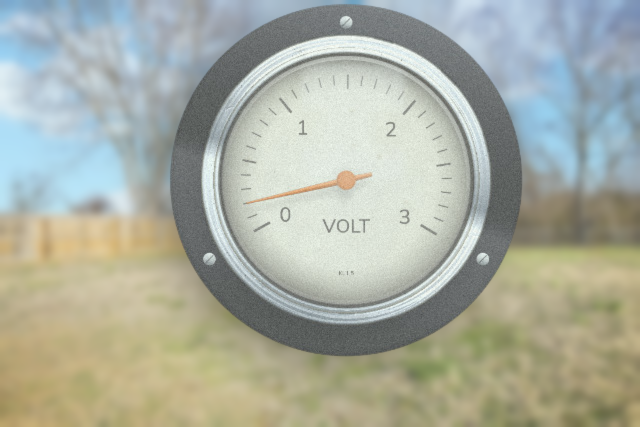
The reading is V 0.2
